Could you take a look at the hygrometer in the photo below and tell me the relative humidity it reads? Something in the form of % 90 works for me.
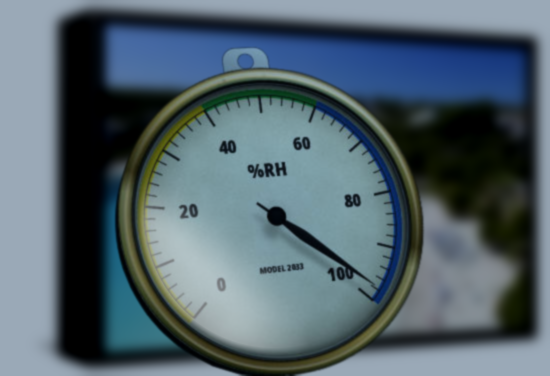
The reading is % 98
